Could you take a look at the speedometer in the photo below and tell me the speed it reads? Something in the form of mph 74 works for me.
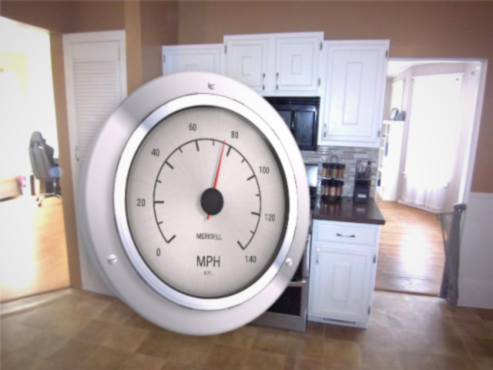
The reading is mph 75
